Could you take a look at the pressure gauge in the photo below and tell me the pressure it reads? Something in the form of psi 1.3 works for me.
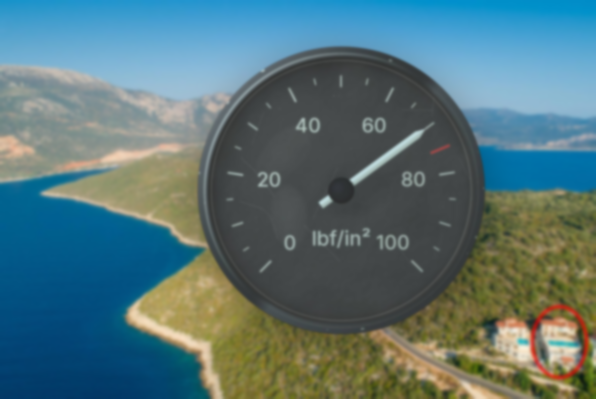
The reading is psi 70
